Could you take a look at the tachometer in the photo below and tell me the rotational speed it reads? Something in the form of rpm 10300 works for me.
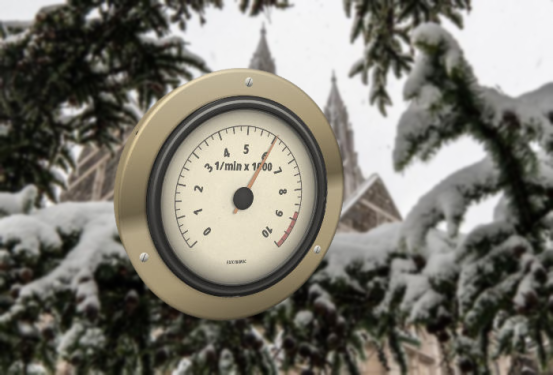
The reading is rpm 6000
